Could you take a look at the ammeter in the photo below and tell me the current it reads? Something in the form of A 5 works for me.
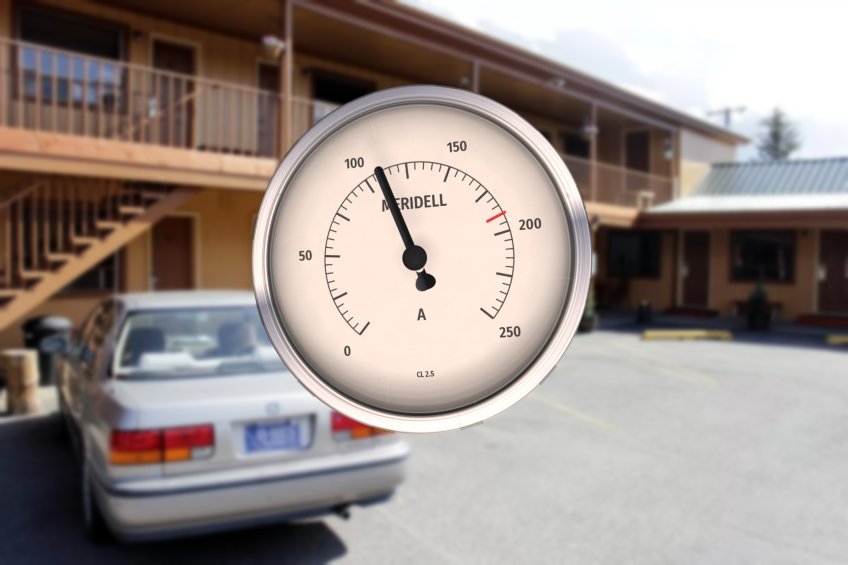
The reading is A 110
